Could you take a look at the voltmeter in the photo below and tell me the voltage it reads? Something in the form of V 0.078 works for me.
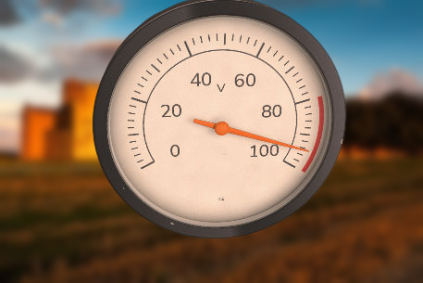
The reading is V 94
